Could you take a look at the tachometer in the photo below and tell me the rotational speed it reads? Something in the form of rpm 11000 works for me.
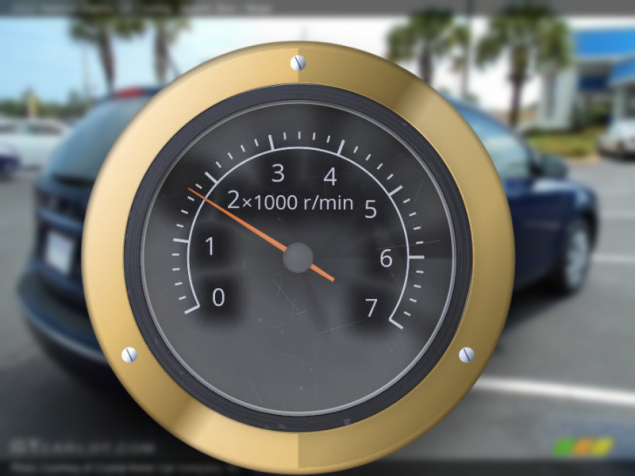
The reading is rpm 1700
